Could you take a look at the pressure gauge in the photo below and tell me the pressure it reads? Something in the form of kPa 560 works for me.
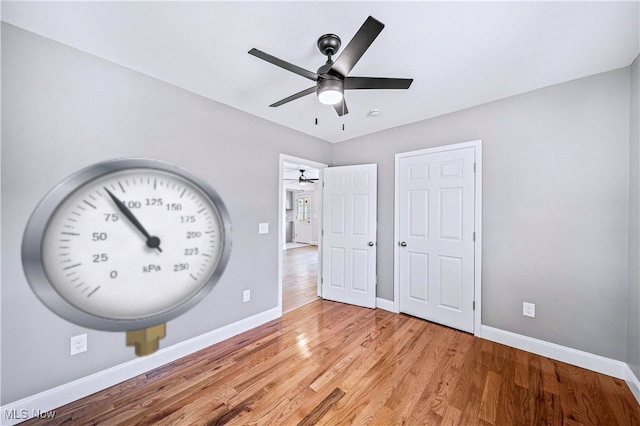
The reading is kPa 90
